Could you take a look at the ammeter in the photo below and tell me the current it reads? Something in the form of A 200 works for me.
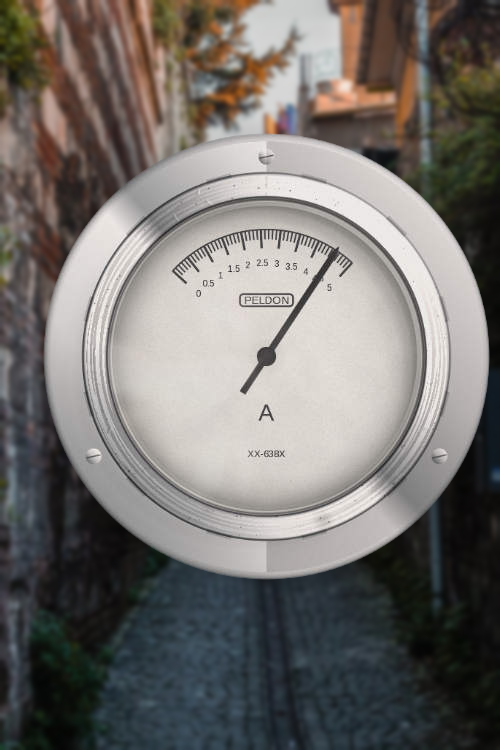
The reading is A 4.5
